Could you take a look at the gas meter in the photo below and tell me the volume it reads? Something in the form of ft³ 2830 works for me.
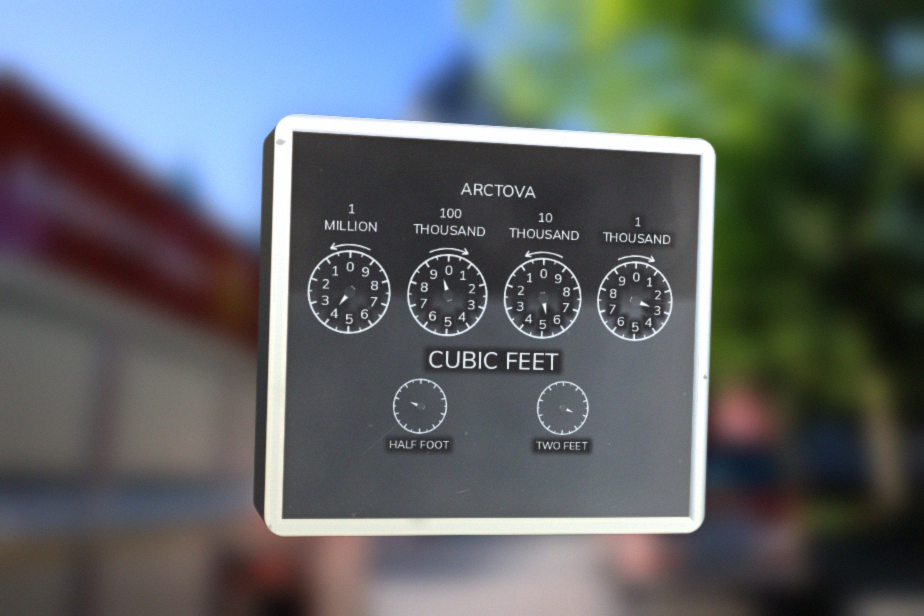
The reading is ft³ 395300
